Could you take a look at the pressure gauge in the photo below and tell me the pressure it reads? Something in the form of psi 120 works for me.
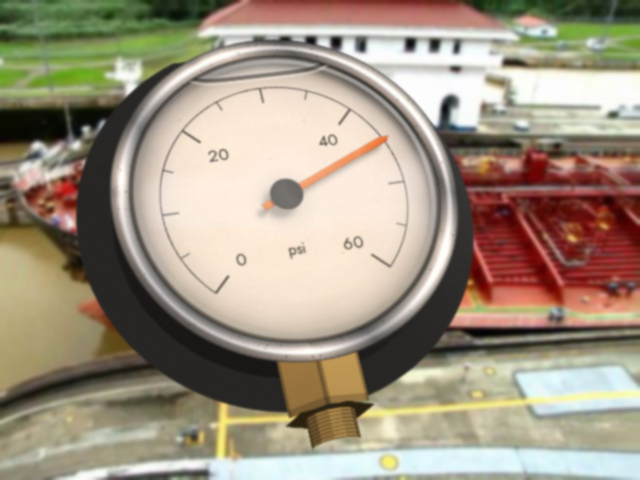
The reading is psi 45
